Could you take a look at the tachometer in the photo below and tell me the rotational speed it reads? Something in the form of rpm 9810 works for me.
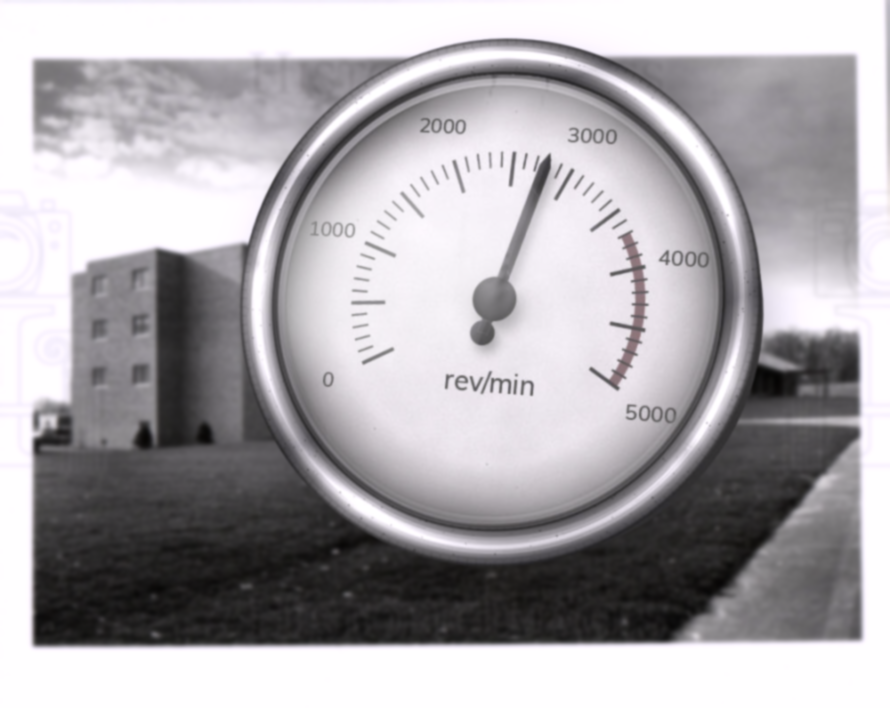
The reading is rpm 2800
